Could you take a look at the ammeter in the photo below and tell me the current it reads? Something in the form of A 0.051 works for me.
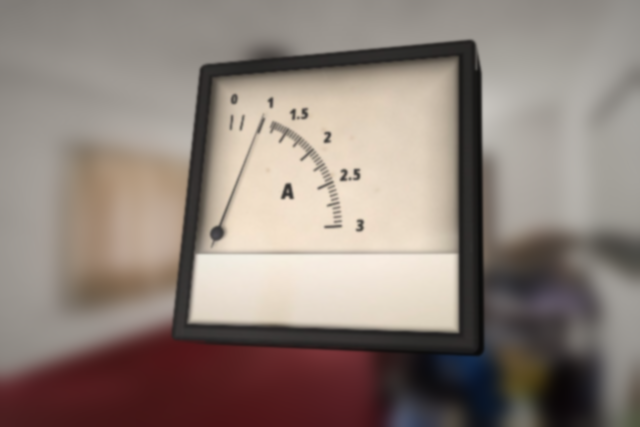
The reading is A 1
